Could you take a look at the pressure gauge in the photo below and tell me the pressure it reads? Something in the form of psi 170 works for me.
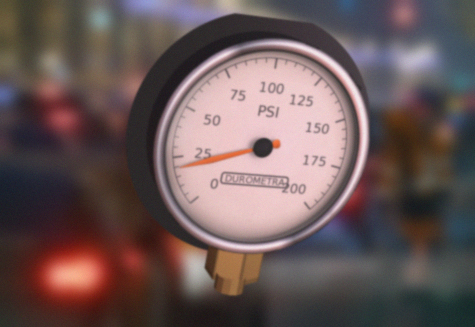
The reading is psi 20
